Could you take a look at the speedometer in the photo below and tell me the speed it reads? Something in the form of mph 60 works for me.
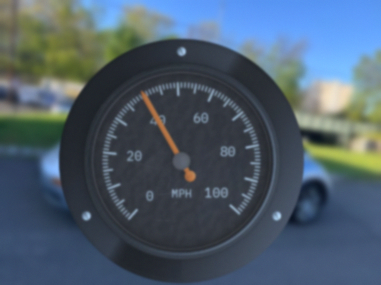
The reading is mph 40
